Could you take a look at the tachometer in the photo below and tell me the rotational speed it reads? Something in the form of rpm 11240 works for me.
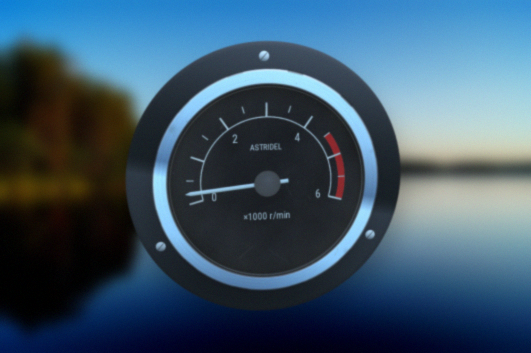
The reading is rpm 250
